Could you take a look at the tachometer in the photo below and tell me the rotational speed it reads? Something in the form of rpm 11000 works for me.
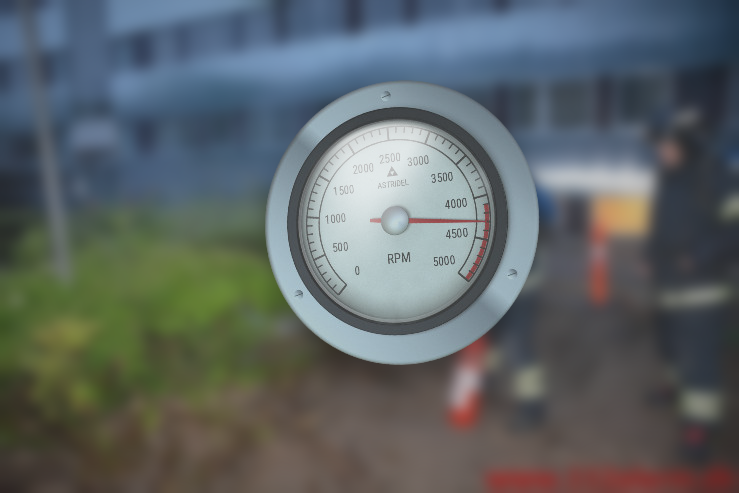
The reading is rpm 4300
